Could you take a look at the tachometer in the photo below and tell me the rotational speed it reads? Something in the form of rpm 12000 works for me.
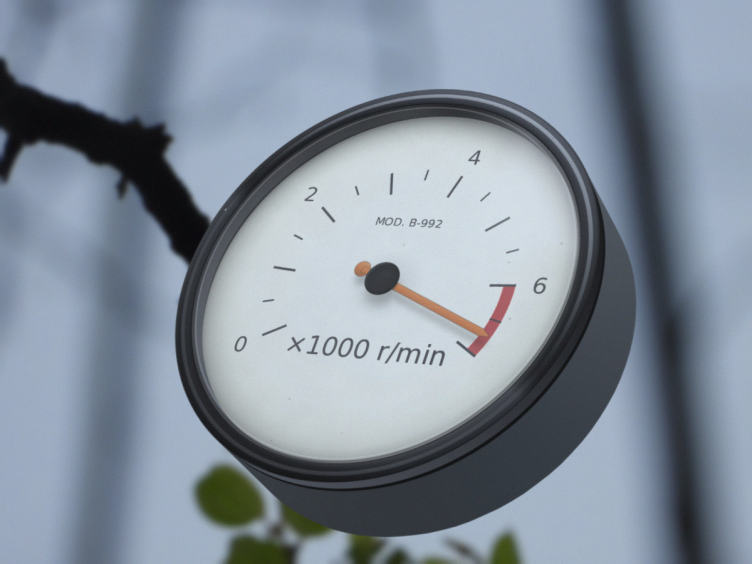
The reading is rpm 6750
